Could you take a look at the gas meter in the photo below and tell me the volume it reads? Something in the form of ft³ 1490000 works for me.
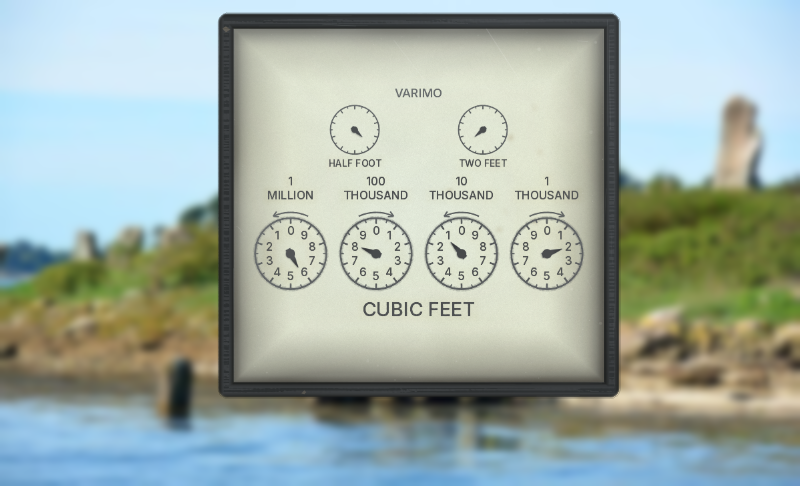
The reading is ft³ 581200
